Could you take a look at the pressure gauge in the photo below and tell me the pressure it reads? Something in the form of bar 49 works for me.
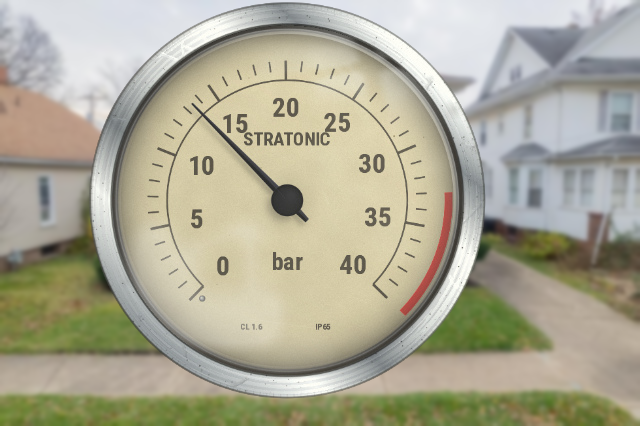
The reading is bar 13.5
